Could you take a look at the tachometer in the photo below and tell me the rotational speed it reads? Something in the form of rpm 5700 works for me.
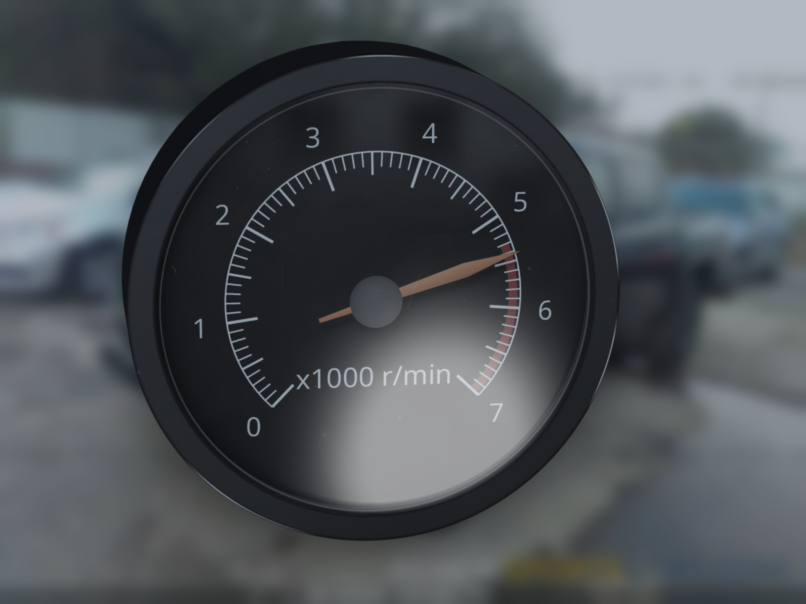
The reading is rpm 5400
